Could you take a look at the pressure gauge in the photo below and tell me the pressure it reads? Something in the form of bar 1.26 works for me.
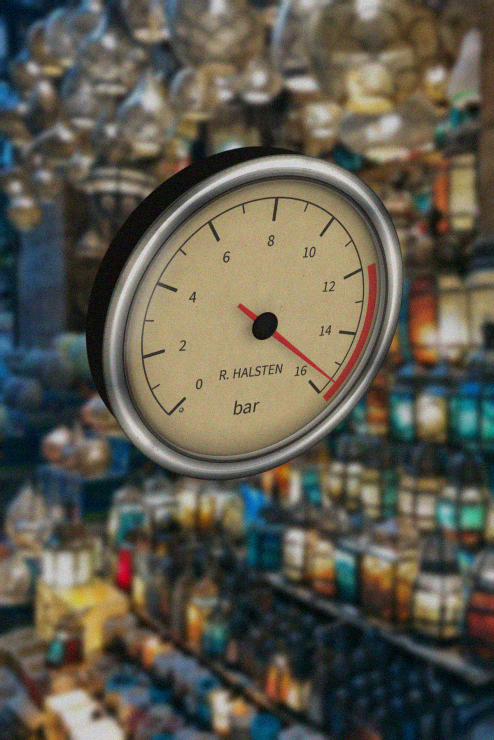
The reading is bar 15.5
